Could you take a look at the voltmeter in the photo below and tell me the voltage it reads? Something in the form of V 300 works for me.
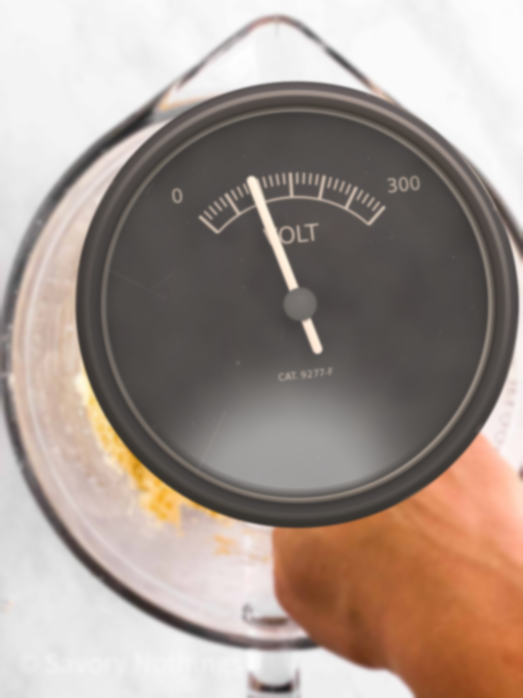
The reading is V 90
